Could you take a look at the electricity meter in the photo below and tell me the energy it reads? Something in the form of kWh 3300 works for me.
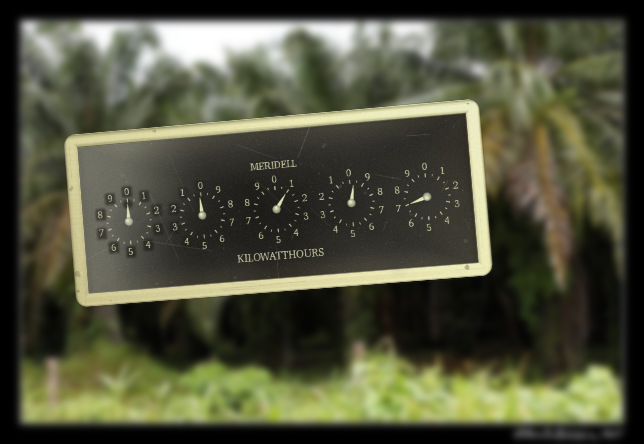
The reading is kWh 97
